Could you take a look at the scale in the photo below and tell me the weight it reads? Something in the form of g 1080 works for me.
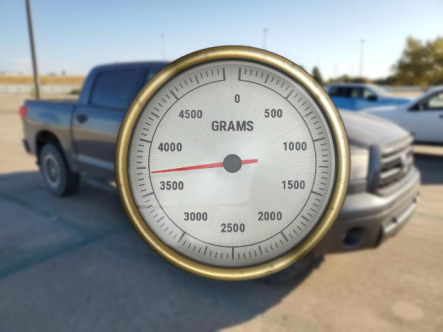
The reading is g 3700
